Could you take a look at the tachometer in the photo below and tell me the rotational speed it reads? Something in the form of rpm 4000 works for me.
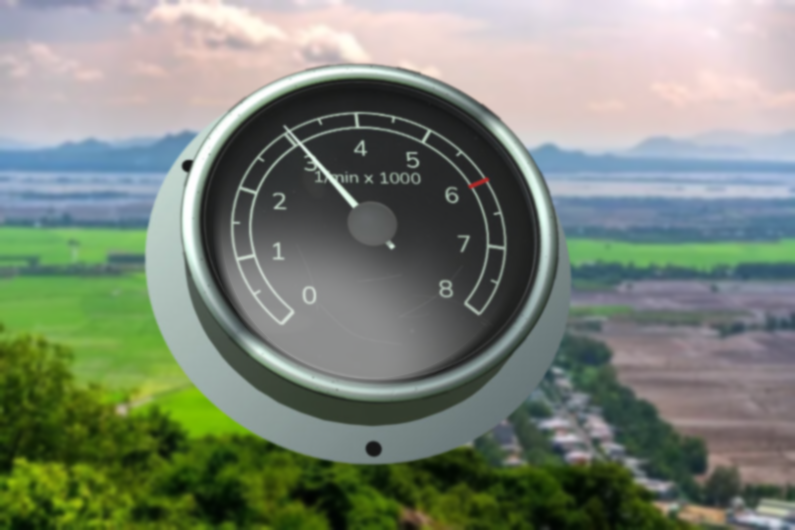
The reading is rpm 3000
